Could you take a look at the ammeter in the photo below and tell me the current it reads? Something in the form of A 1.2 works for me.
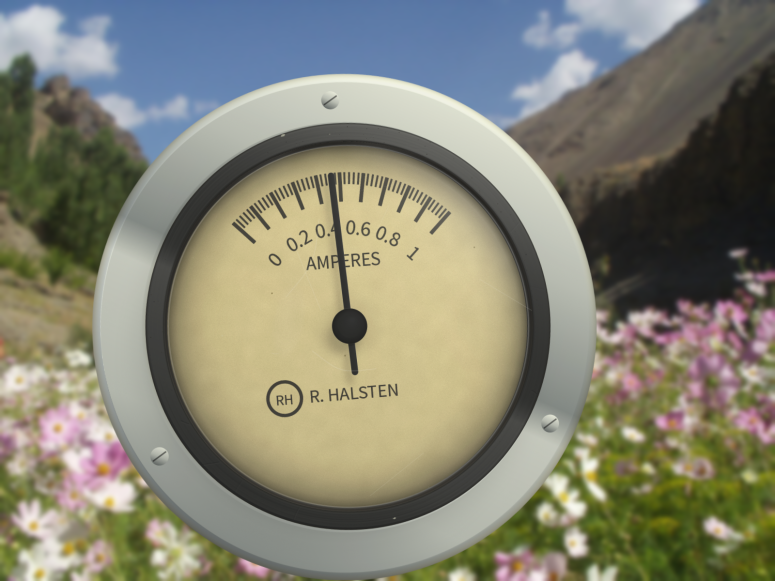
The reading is A 0.46
